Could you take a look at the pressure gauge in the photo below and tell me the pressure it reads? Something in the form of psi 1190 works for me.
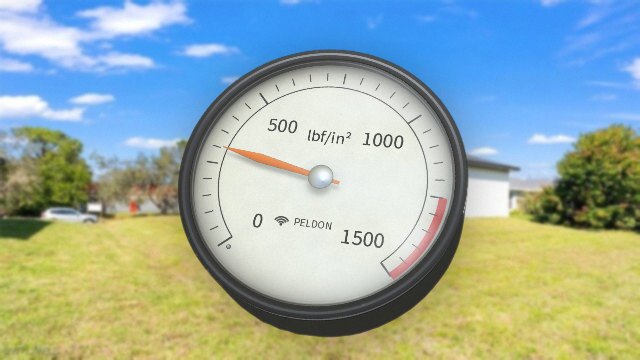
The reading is psi 300
